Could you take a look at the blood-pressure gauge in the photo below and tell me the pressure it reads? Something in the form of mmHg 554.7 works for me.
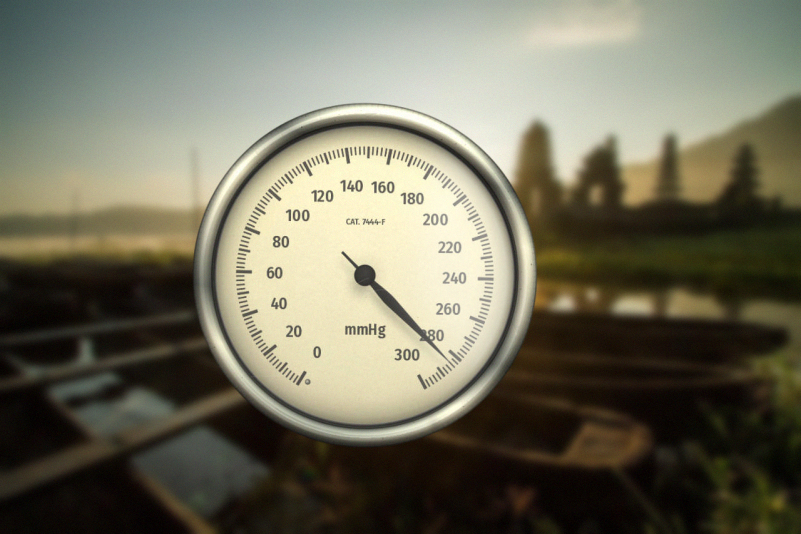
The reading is mmHg 284
